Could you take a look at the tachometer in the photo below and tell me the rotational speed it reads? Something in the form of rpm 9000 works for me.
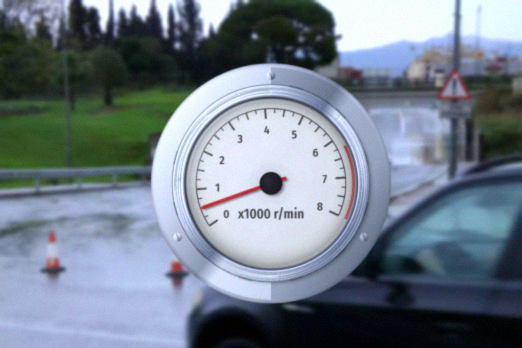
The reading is rpm 500
